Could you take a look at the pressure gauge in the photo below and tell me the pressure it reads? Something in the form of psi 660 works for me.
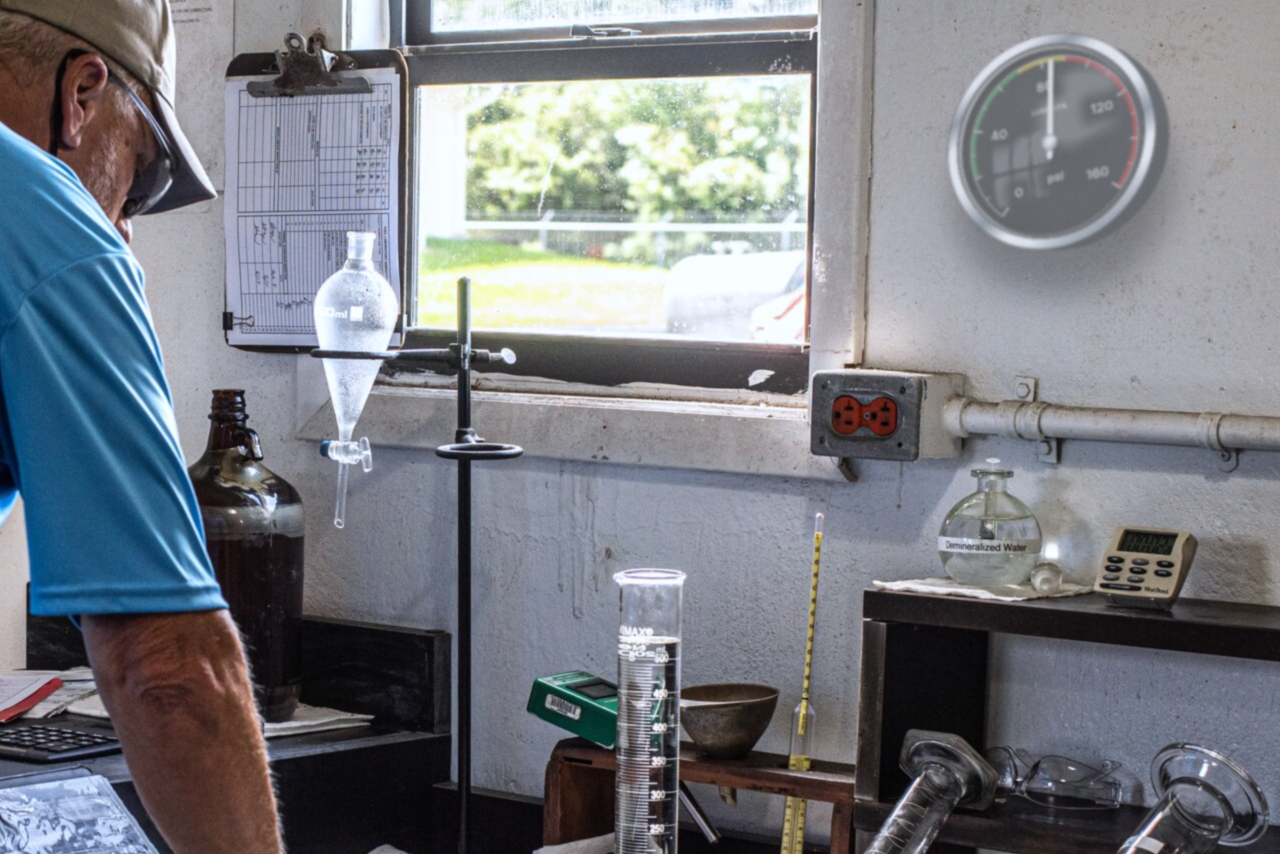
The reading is psi 85
